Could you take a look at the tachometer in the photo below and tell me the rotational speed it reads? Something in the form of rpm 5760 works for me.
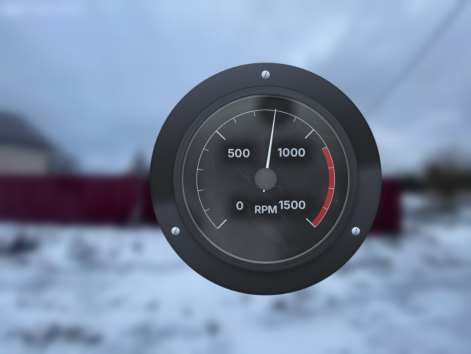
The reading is rpm 800
